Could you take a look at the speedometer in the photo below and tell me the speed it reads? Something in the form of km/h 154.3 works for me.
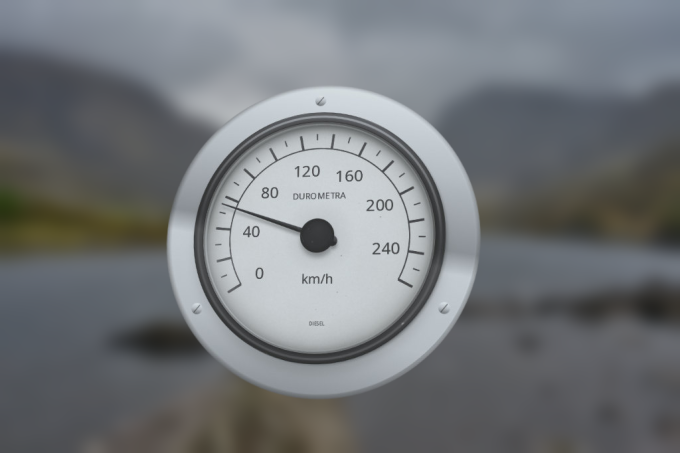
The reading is km/h 55
